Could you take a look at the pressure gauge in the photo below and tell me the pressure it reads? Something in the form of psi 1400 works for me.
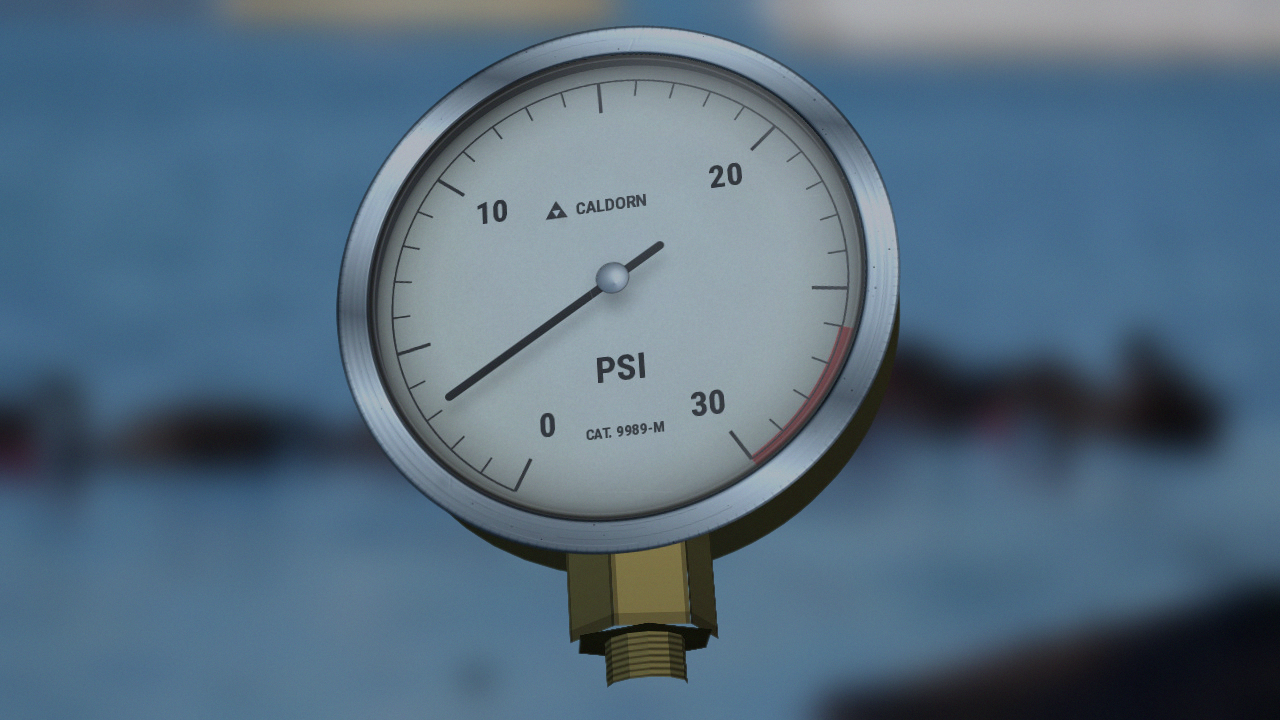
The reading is psi 3
